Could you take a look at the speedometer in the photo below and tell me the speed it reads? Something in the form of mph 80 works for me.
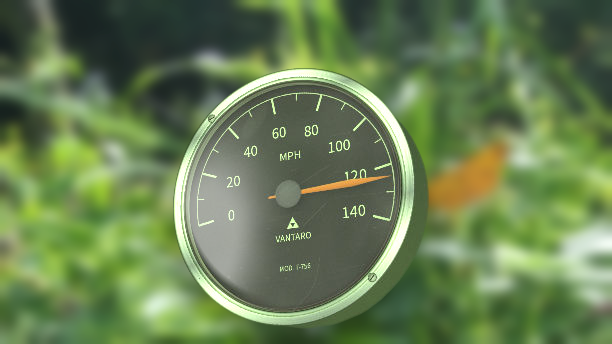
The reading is mph 125
